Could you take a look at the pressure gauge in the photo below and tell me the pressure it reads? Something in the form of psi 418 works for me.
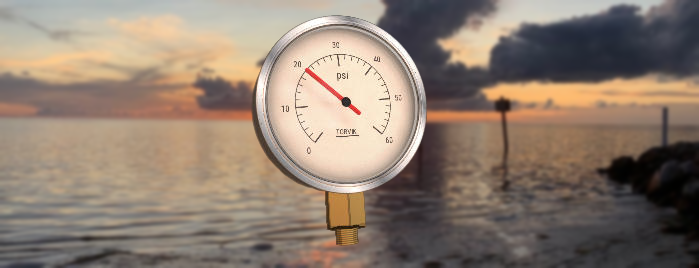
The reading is psi 20
